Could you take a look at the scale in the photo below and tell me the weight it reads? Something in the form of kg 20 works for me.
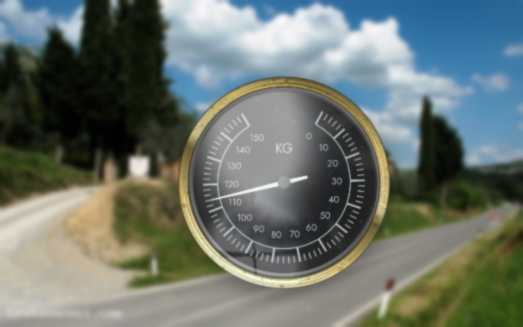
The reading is kg 114
